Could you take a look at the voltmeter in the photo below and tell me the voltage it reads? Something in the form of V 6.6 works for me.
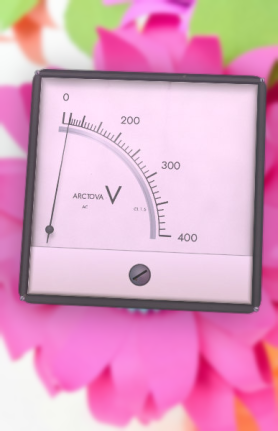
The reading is V 50
